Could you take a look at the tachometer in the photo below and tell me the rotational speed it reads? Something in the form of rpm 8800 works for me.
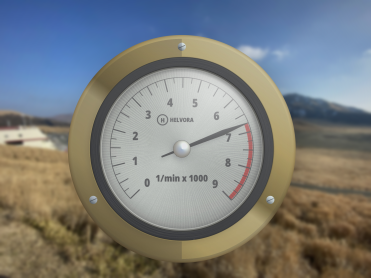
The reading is rpm 6750
